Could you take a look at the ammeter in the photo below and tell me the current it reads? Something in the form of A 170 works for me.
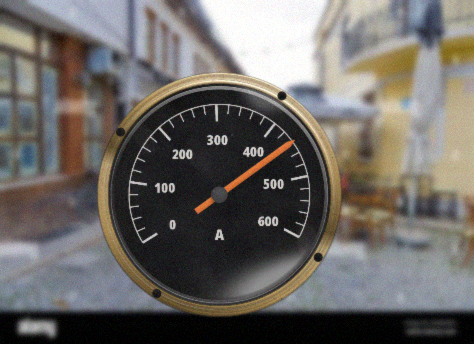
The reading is A 440
